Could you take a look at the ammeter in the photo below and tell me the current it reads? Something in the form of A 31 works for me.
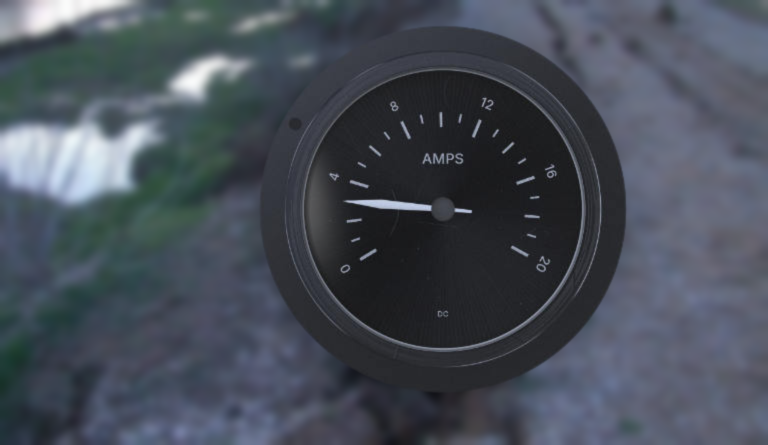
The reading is A 3
